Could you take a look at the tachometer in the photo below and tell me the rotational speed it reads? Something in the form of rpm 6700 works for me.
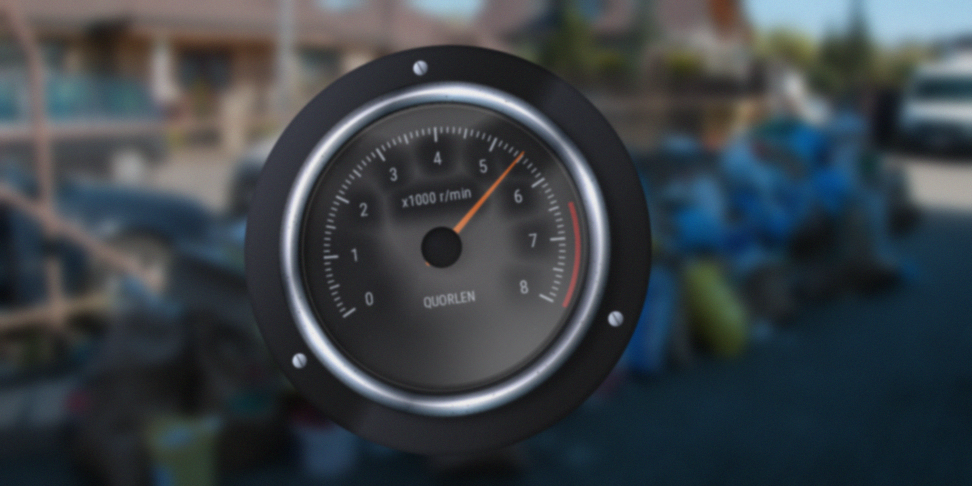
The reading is rpm 5500
